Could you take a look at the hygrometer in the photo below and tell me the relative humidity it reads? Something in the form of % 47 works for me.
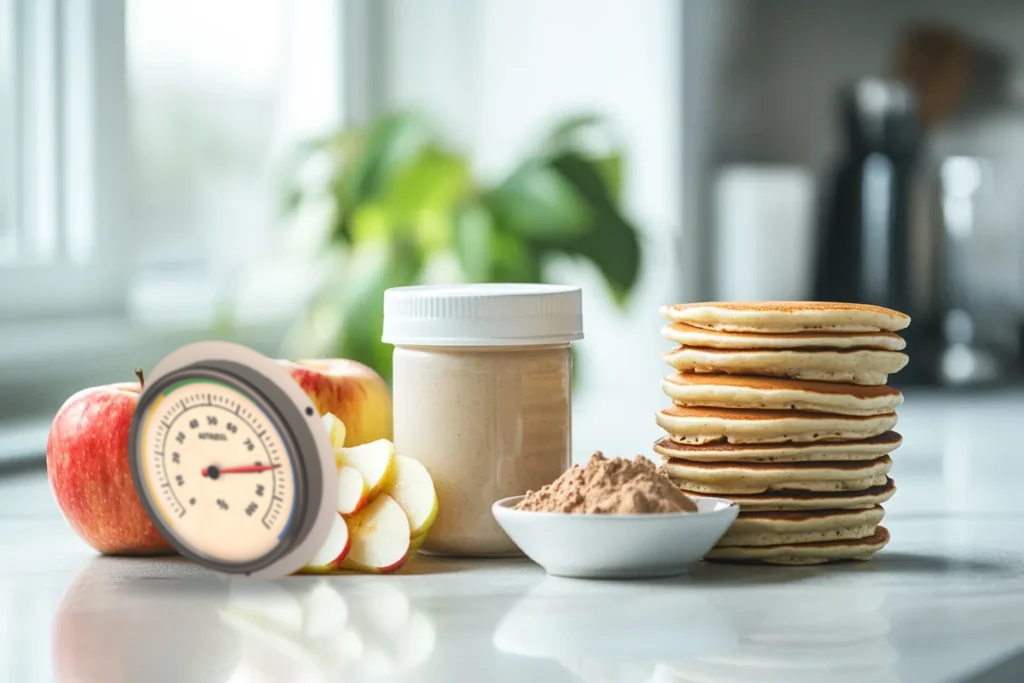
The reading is % 80
